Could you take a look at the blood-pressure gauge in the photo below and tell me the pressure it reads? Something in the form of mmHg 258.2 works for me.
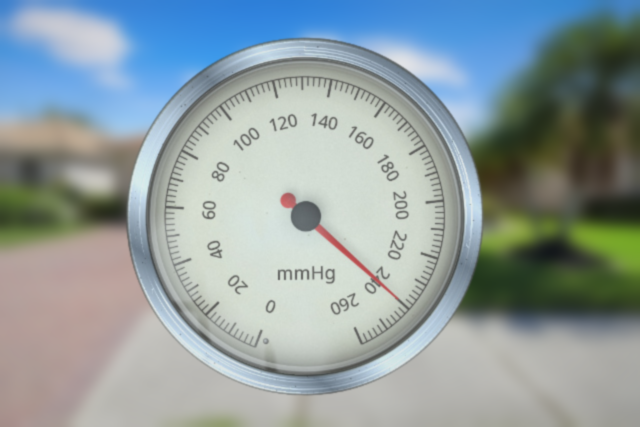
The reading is mmHg 240
